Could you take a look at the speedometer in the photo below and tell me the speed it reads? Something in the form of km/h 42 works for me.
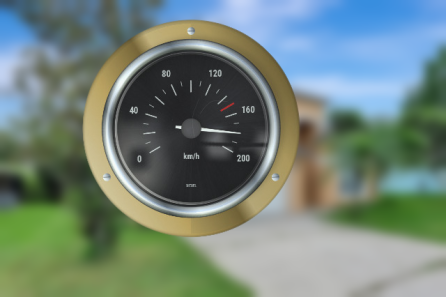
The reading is km/h 180
